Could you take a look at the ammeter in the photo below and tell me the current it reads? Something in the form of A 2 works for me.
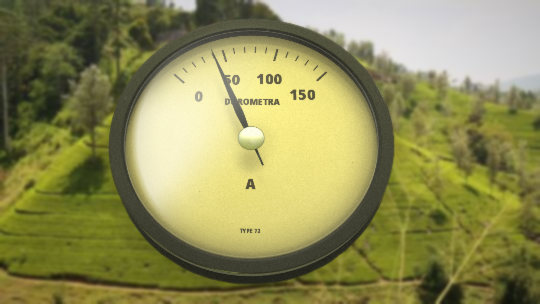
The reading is A 40
